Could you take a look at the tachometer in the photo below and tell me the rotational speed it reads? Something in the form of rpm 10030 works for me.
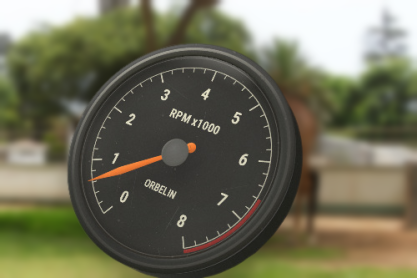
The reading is rpm 600
